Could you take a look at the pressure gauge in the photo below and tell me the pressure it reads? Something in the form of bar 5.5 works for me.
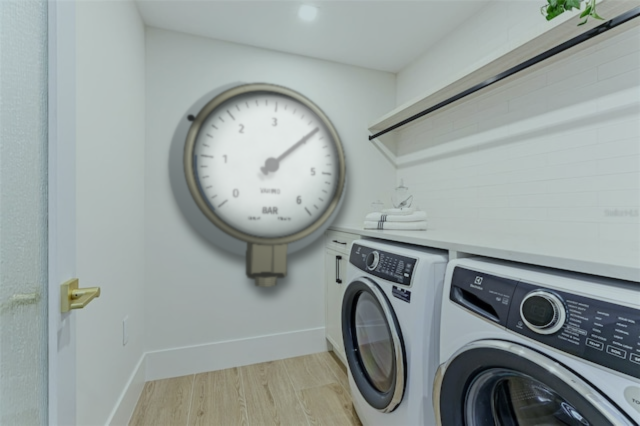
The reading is bar 4
